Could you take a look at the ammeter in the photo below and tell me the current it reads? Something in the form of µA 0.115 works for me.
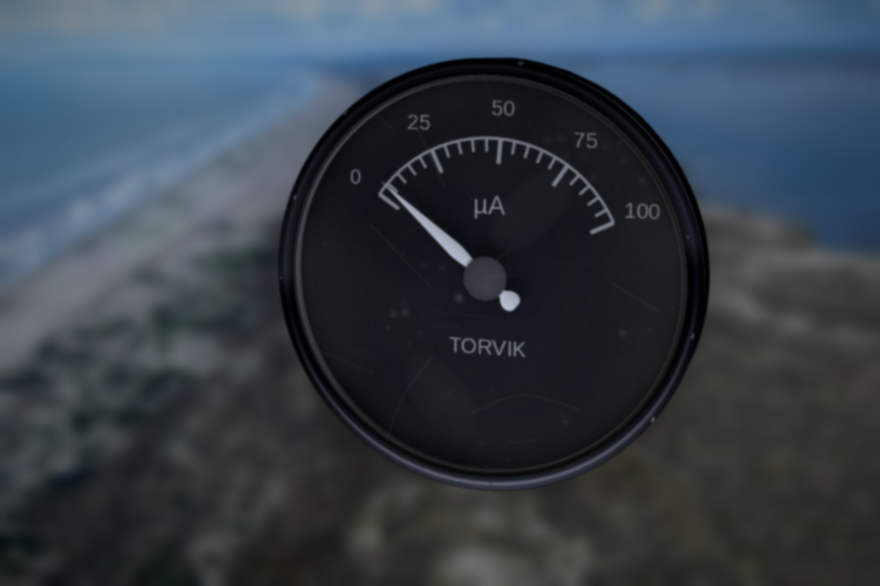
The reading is µA 5
